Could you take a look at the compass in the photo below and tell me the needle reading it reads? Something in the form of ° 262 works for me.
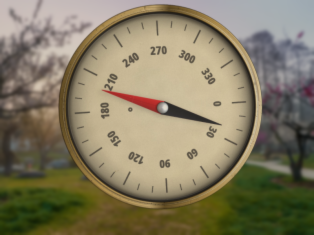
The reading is ° 200
